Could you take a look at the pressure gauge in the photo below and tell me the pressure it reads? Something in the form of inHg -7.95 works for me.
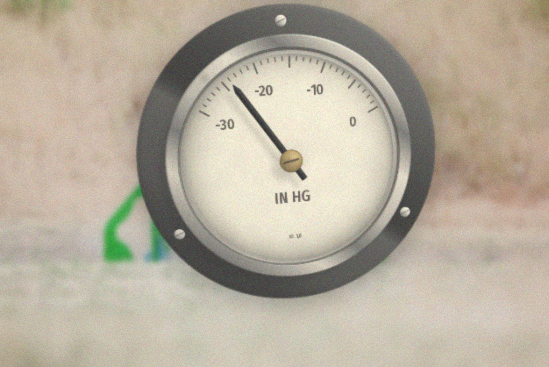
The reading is inHg -24
